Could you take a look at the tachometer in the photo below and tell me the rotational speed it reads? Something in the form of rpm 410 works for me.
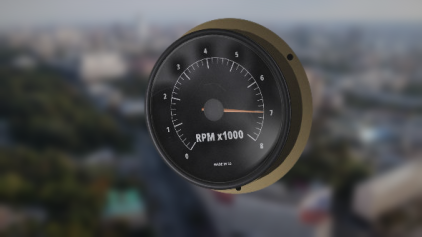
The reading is rpm 7000
